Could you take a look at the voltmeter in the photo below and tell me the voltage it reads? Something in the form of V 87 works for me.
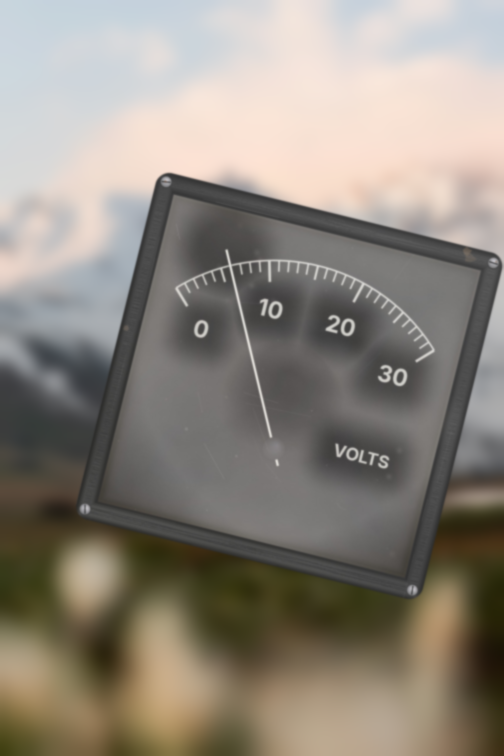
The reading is V 6
